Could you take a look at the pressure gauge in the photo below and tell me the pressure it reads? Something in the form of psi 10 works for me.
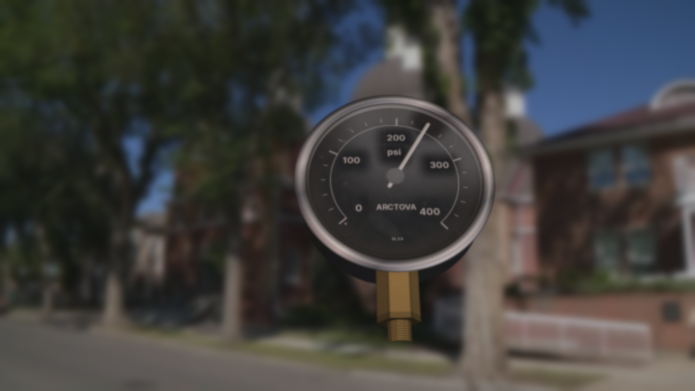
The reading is psi 240
